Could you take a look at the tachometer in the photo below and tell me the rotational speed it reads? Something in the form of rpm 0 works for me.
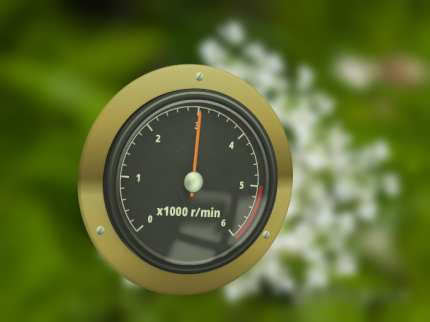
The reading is rpm 3000
